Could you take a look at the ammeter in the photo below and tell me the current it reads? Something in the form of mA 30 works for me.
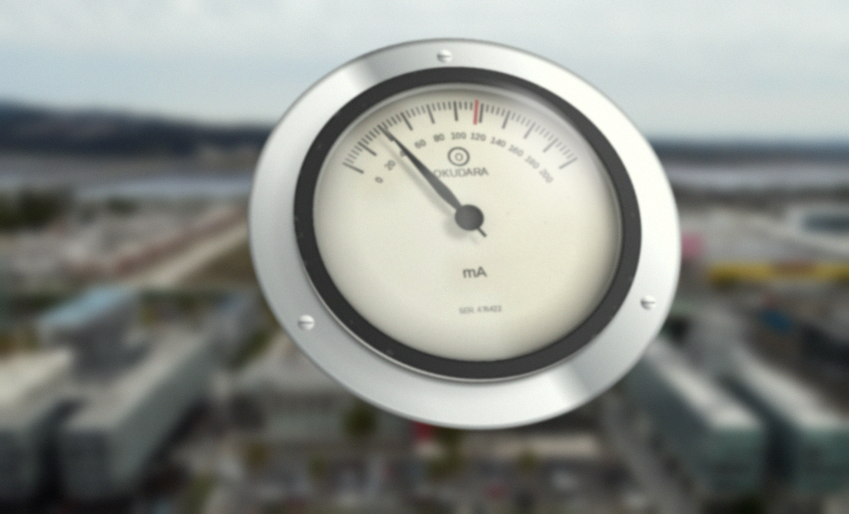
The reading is mA 40
